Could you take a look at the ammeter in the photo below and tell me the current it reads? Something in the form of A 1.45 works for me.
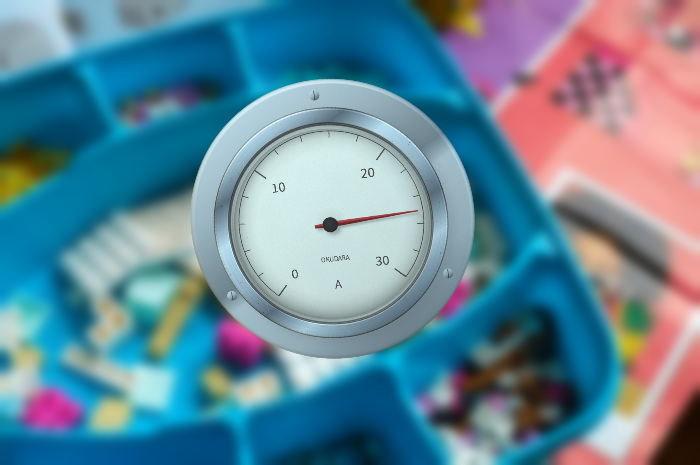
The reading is A 25
